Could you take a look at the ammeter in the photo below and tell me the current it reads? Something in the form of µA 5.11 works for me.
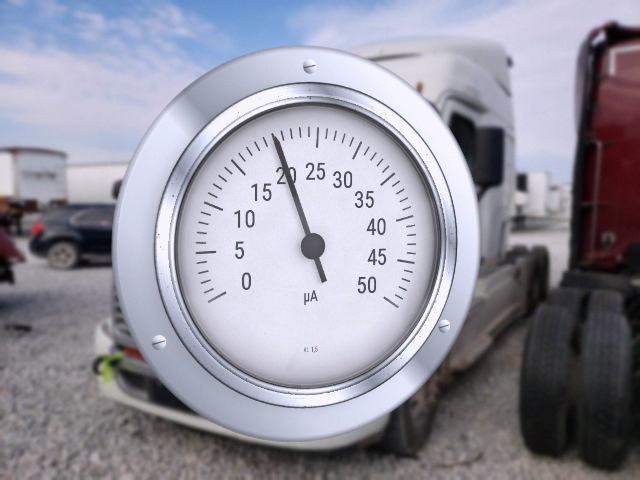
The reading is µA 20
